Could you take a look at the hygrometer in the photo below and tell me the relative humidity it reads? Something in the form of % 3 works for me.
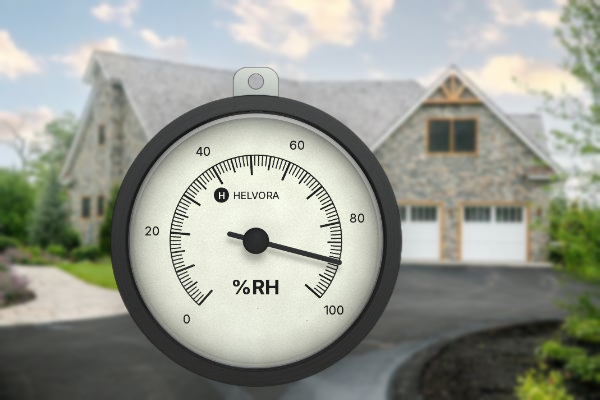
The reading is % 90
